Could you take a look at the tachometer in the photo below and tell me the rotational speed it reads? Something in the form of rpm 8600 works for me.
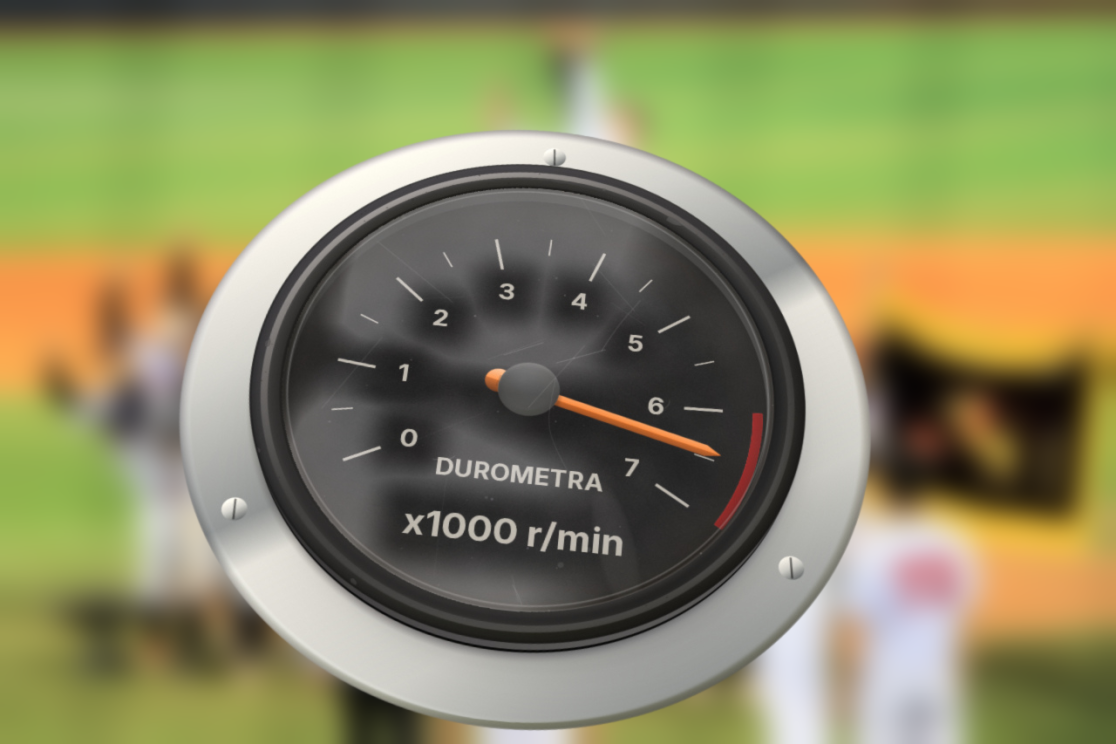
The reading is rpm 6500
